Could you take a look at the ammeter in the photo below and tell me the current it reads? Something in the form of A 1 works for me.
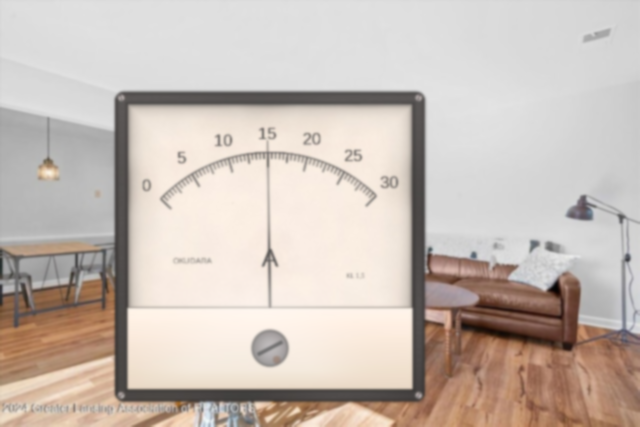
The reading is A 15
